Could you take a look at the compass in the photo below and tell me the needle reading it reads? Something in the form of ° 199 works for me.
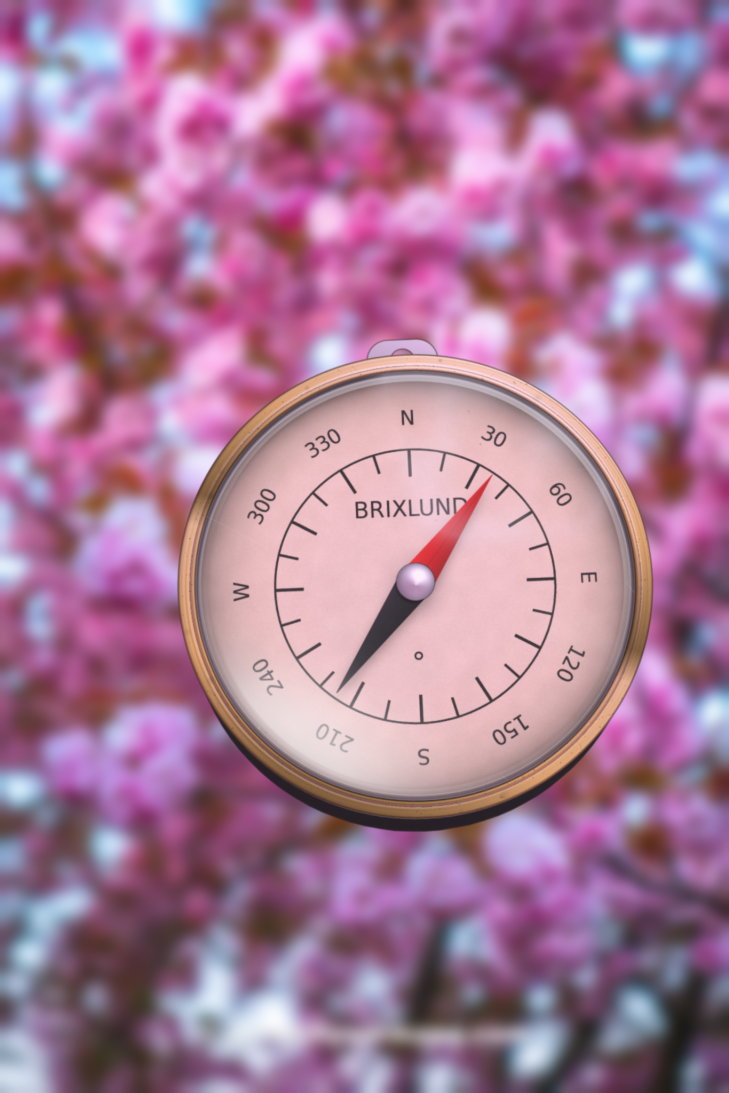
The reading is ° 37.5
